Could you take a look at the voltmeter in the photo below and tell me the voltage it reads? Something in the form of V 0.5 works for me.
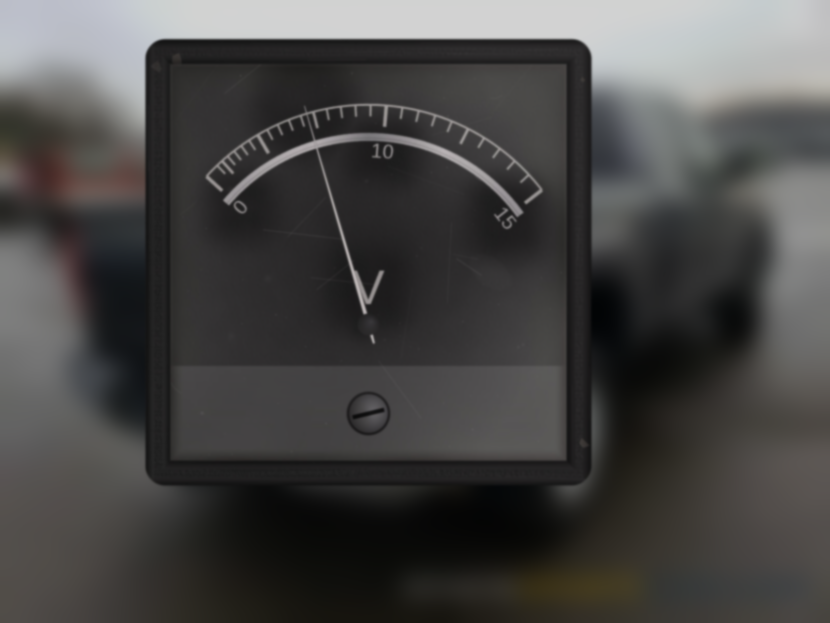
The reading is V 7.25
